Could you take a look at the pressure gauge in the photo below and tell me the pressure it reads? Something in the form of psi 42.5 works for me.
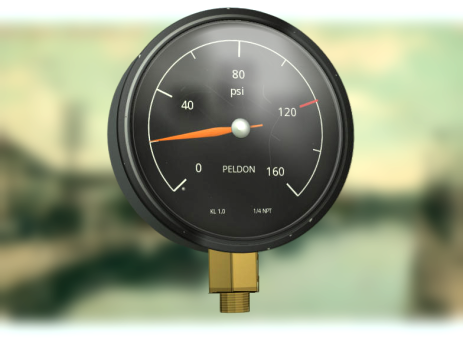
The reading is psi 20
